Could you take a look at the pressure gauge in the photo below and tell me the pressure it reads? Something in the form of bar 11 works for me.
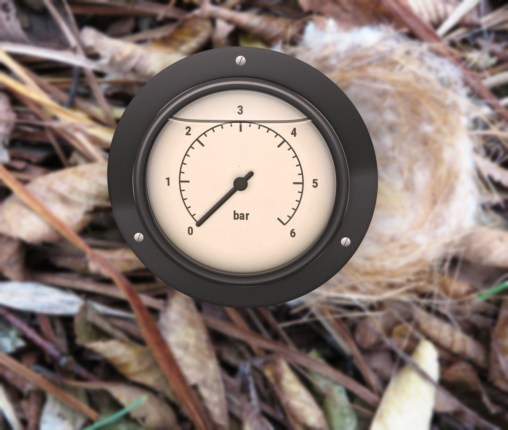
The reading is bar 0
